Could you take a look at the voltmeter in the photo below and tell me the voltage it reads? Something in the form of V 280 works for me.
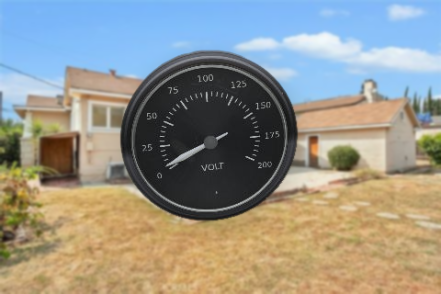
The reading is V 5
